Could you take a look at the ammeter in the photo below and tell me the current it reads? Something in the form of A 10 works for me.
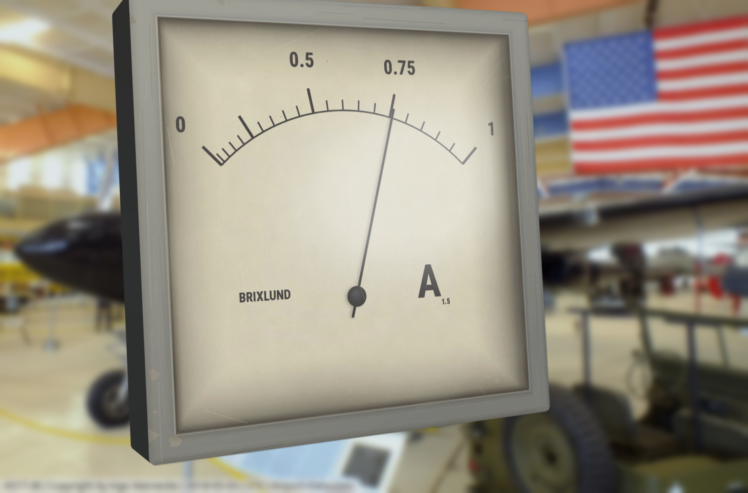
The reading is A 0.75
